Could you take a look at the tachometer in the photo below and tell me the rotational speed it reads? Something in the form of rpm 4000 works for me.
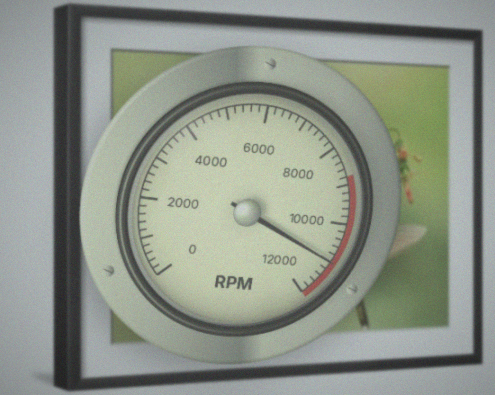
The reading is rpm 11000
